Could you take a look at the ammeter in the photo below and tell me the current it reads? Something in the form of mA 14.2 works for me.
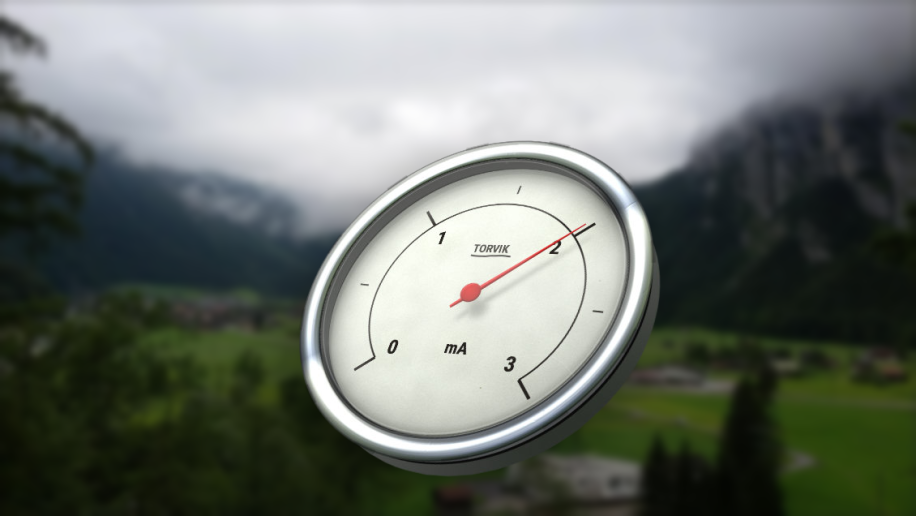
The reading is mA 2
